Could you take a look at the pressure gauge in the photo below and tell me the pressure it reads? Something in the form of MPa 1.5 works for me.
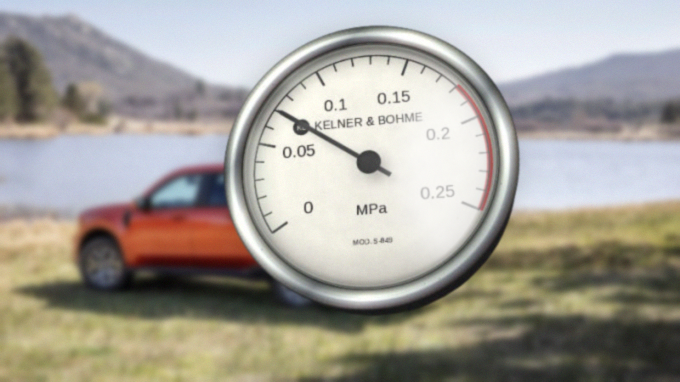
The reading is MPa 0.07
